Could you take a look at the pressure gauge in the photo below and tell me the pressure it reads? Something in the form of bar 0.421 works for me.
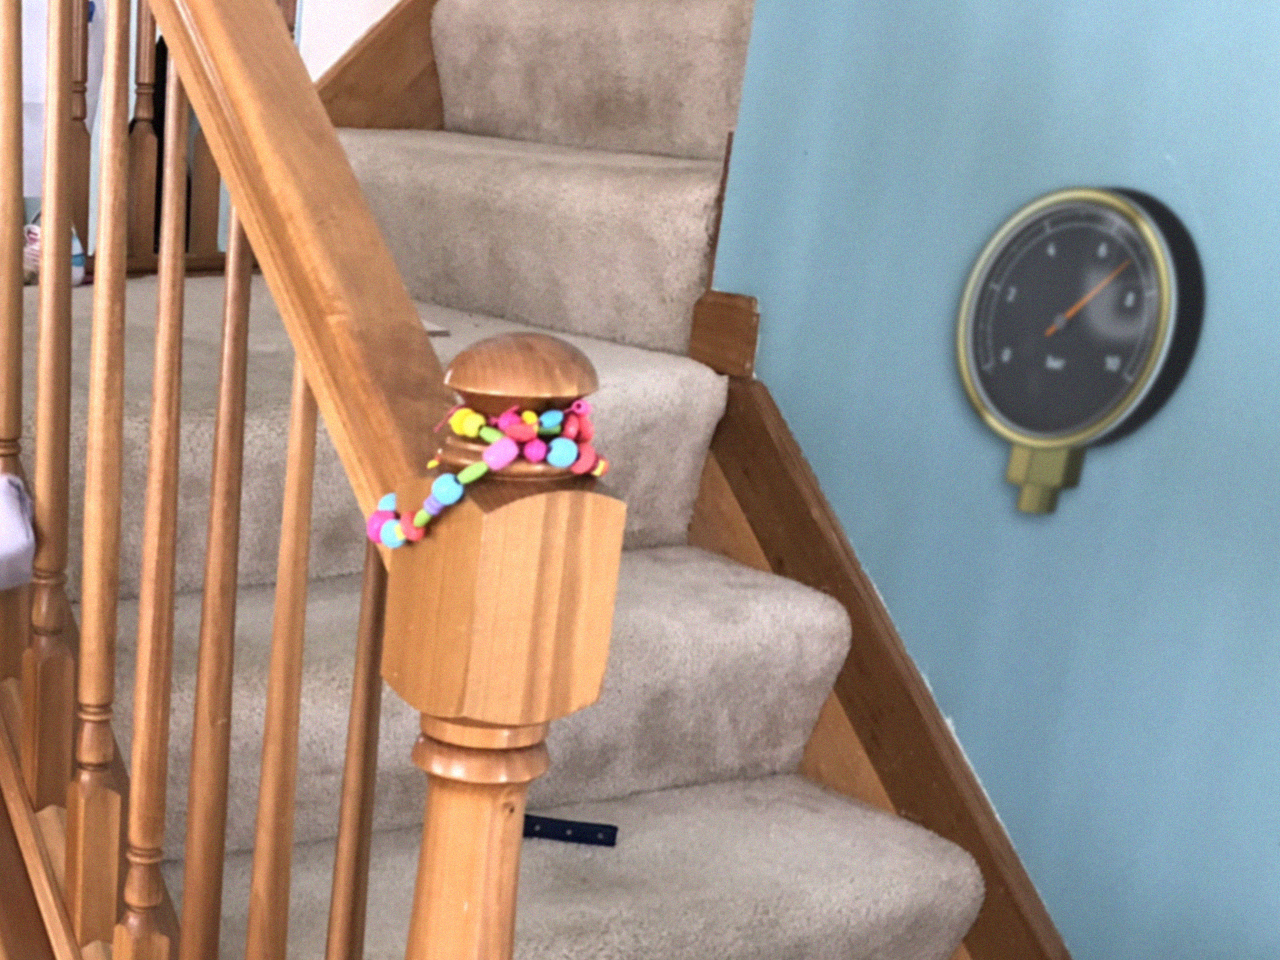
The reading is bar 7
